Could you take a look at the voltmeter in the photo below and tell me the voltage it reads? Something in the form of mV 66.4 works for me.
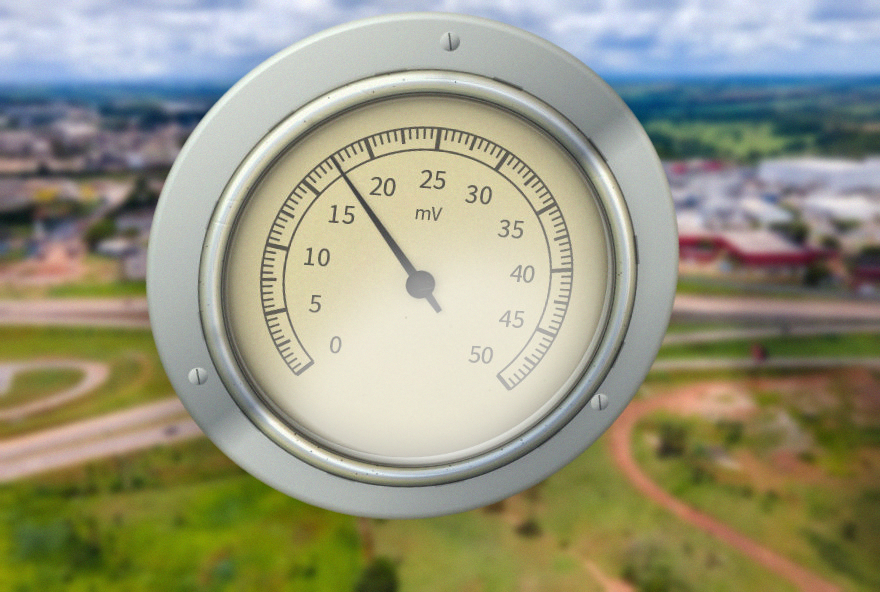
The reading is mV 17.5
